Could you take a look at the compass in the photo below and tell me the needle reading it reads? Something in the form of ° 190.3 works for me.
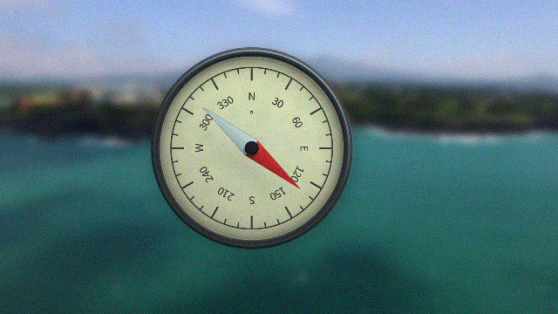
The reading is ° 130
